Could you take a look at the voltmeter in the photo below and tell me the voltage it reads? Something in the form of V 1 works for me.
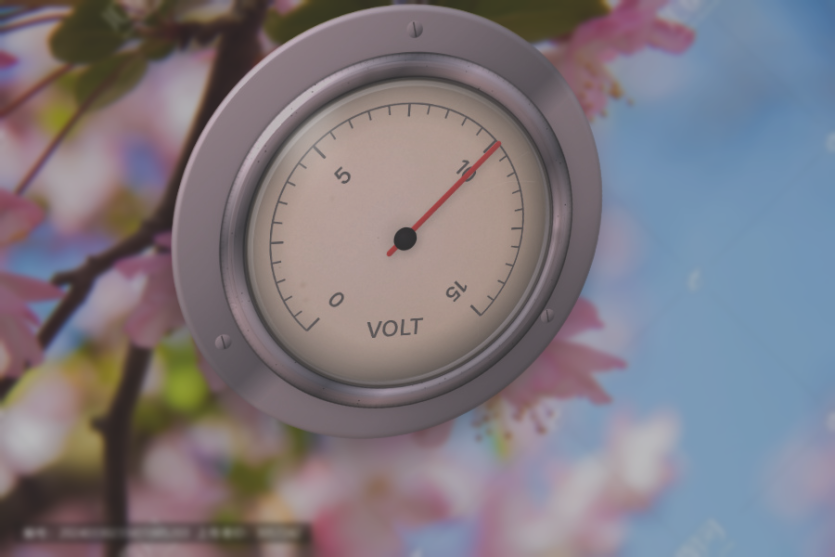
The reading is V 10
